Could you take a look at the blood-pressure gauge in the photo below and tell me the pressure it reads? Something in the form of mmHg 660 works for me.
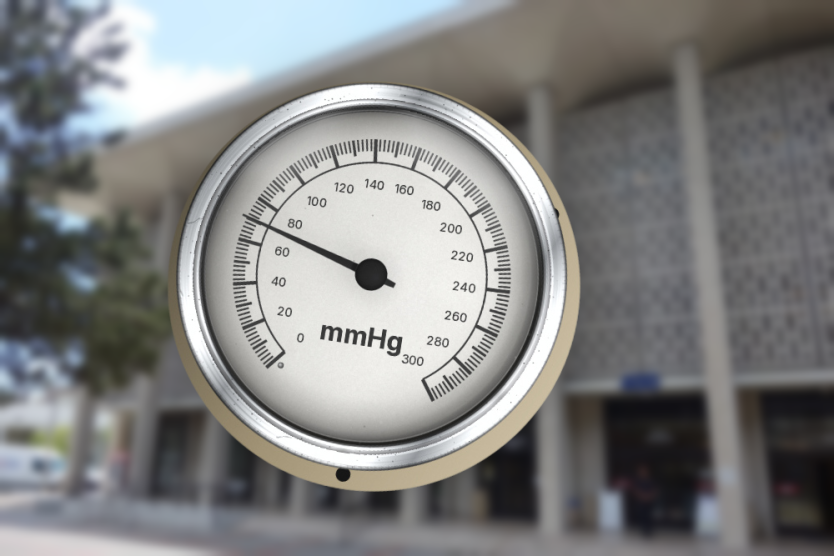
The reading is mmHg 70
